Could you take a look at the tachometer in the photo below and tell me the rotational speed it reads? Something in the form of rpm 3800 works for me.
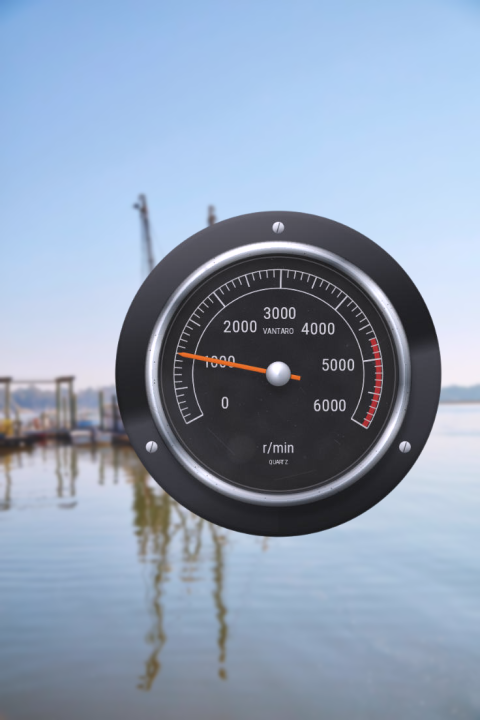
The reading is rpm 1000
